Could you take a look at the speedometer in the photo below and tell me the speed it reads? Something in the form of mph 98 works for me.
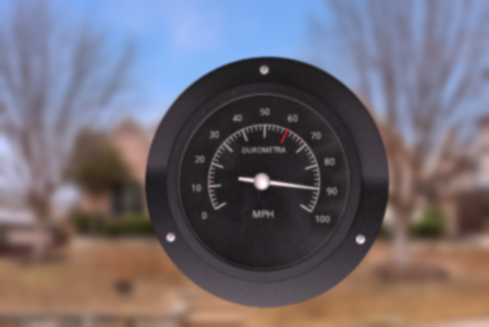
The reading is mph 90
